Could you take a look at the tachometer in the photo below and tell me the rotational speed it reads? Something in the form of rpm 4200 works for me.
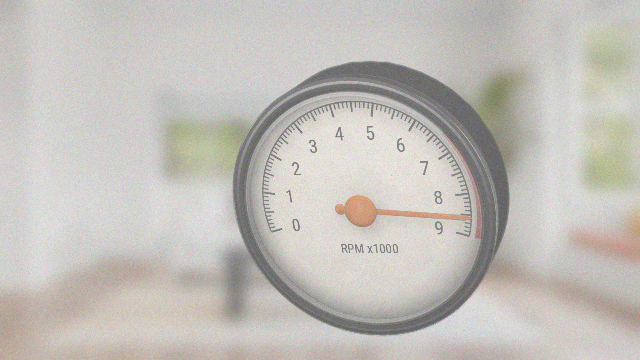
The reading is rpm 8500
